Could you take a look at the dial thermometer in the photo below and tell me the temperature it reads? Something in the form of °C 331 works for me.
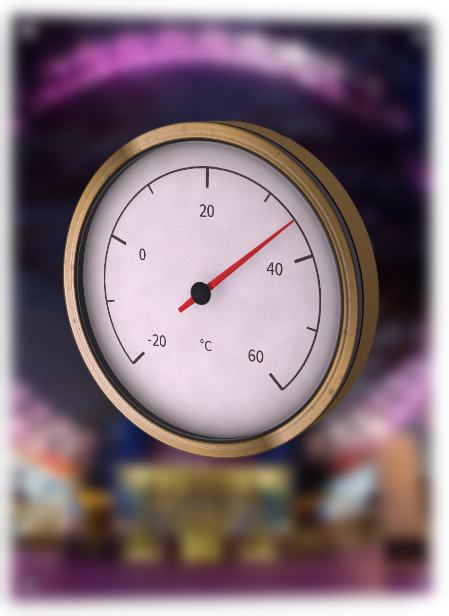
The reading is °C 35
